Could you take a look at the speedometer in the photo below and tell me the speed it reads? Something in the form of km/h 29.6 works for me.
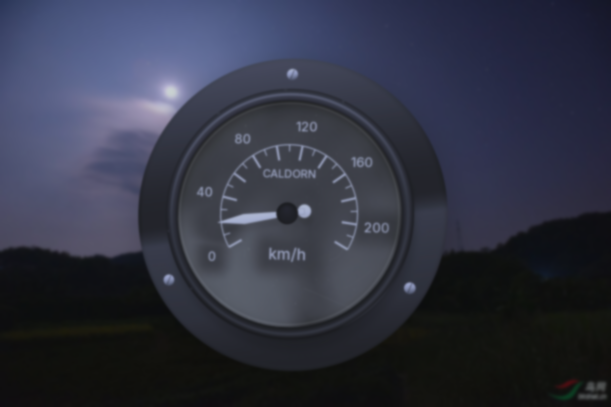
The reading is km/h 20
